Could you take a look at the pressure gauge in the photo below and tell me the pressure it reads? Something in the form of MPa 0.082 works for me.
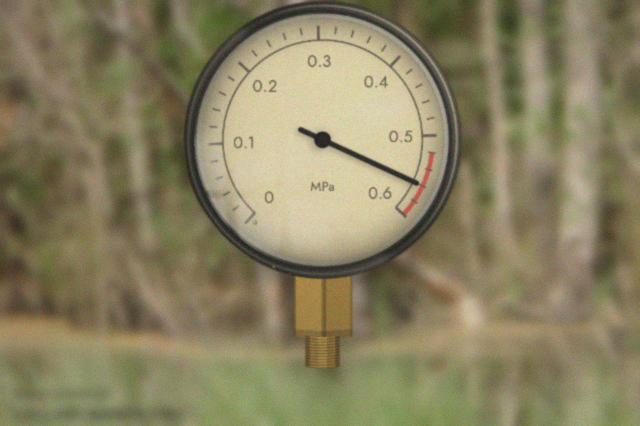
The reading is MPa 0.56
